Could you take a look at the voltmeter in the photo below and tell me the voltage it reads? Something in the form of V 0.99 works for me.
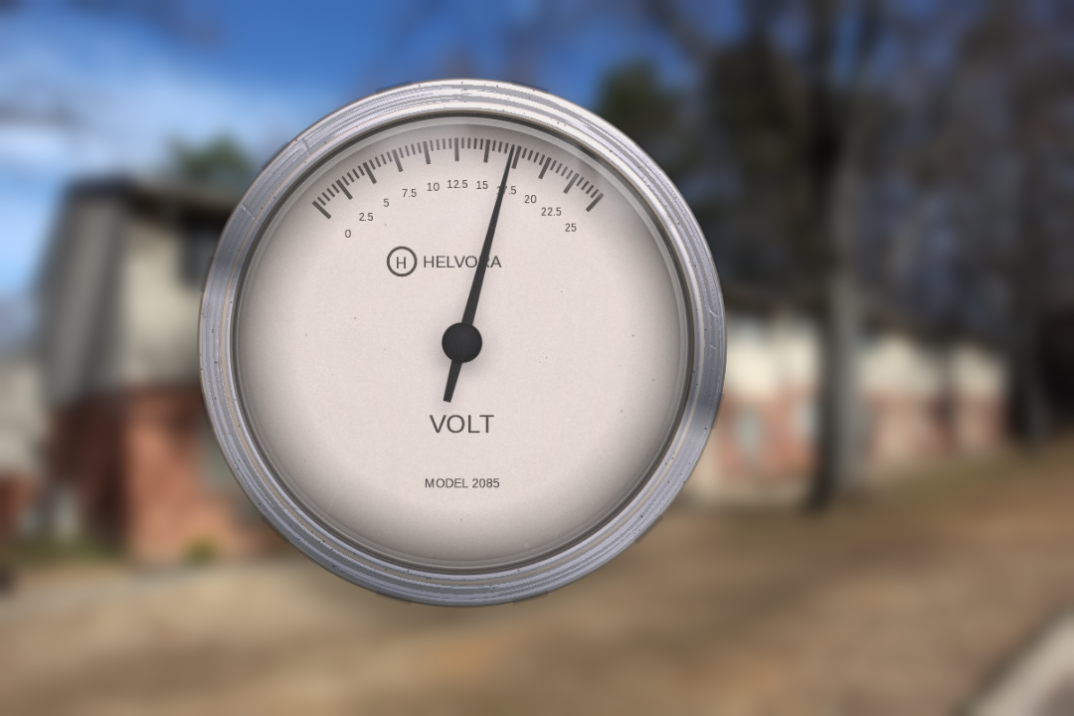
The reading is V 17
